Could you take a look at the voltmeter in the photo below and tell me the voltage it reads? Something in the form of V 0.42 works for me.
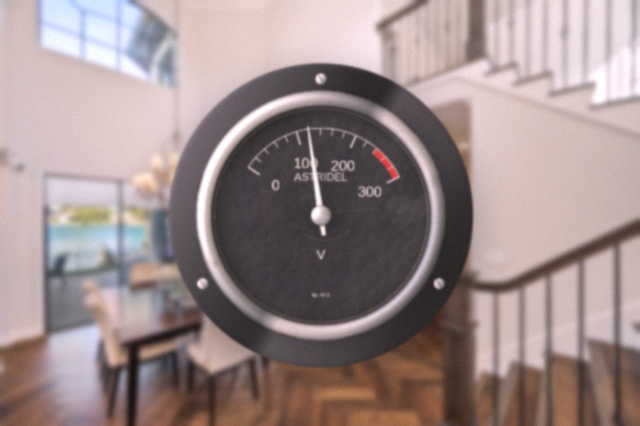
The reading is V 120
